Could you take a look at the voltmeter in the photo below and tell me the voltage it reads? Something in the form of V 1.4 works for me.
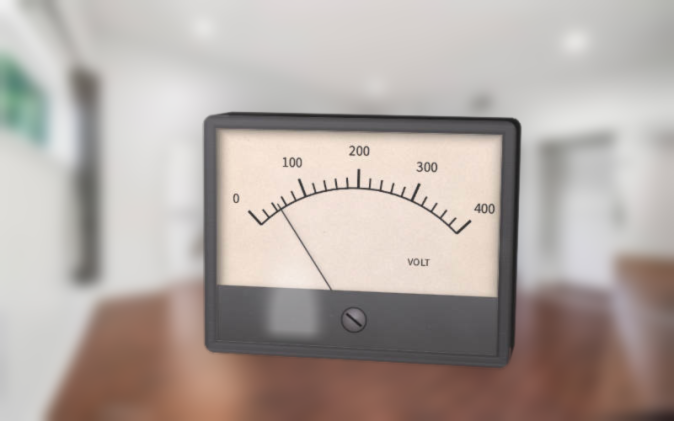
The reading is V 50
